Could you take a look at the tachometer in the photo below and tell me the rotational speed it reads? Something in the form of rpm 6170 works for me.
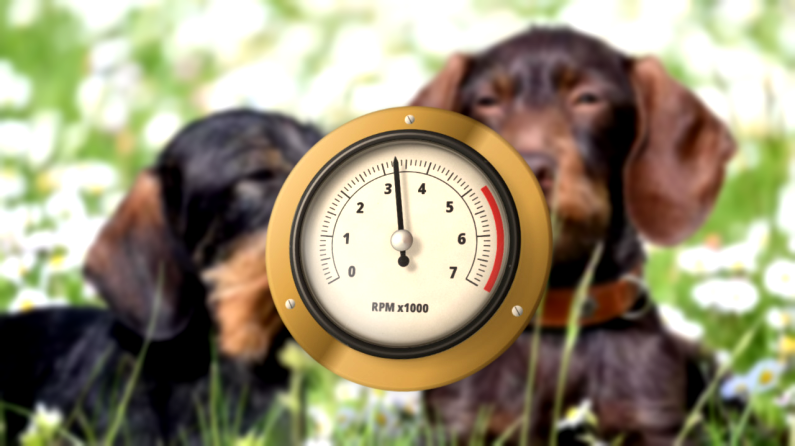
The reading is rpm 3300
